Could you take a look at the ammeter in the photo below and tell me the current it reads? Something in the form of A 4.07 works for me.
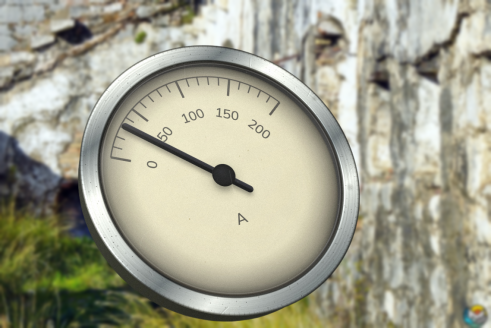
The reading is A 30
